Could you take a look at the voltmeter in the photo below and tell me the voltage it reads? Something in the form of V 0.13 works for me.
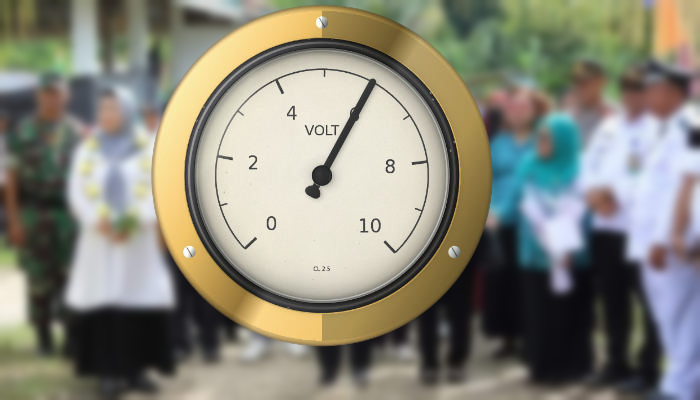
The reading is V 6
